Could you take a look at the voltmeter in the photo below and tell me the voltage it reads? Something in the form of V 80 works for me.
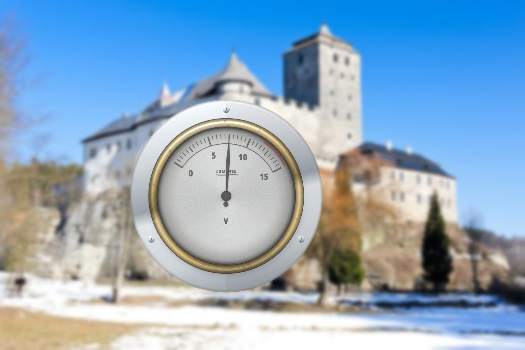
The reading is V 7.5
